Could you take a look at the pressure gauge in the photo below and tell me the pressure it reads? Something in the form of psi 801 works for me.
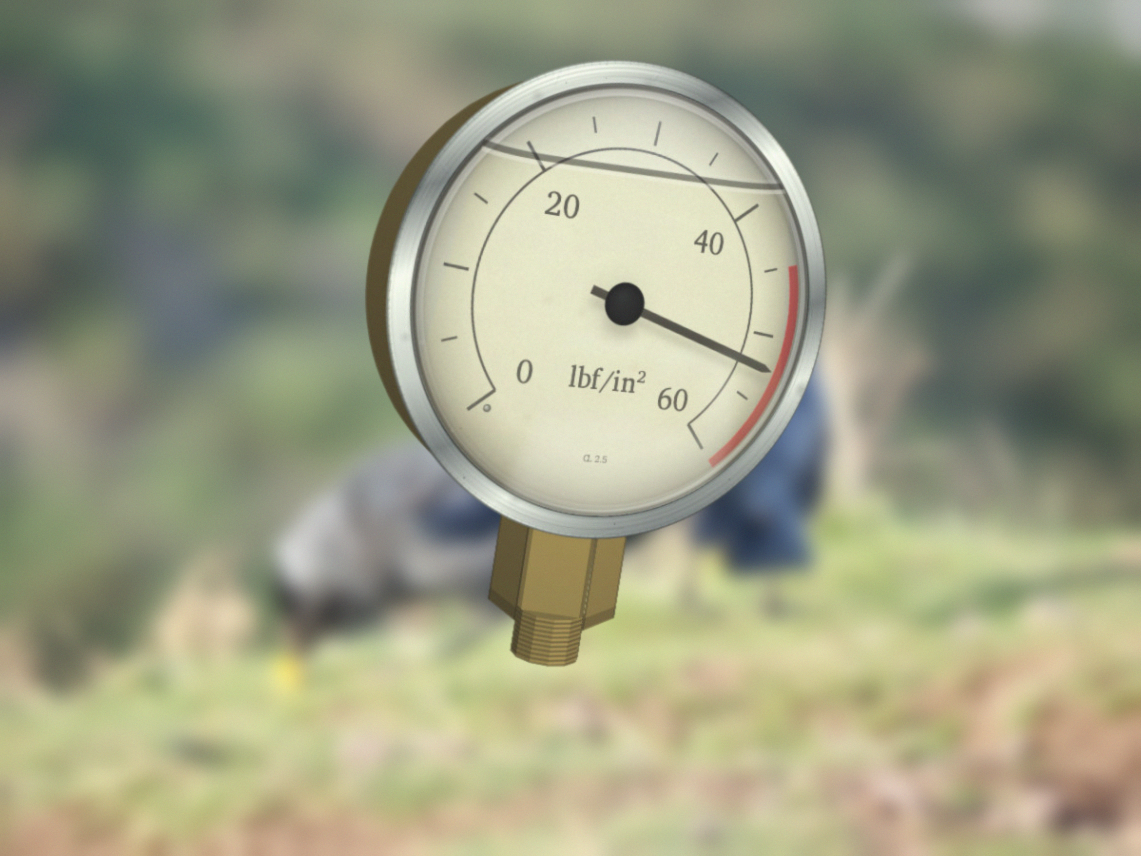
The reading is psi 52.5
